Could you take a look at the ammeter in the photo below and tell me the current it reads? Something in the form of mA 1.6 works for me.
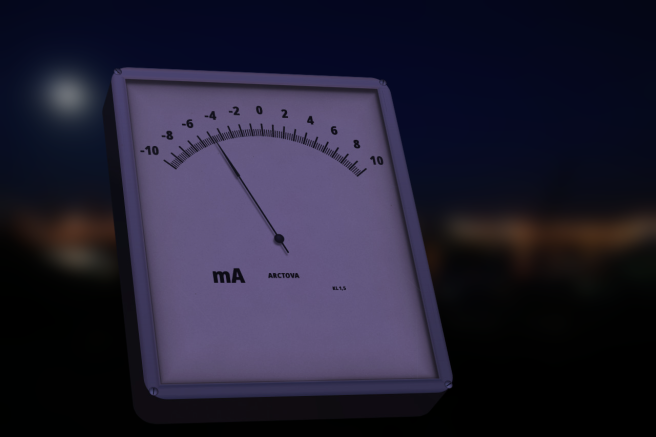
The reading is mA -5
